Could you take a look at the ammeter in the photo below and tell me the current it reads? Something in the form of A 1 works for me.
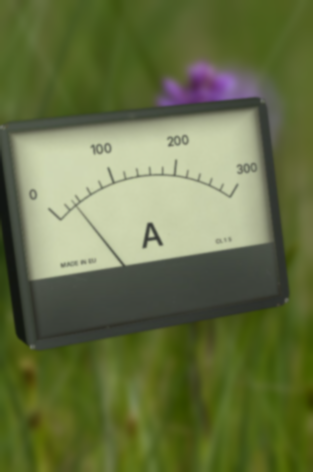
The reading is A 30
